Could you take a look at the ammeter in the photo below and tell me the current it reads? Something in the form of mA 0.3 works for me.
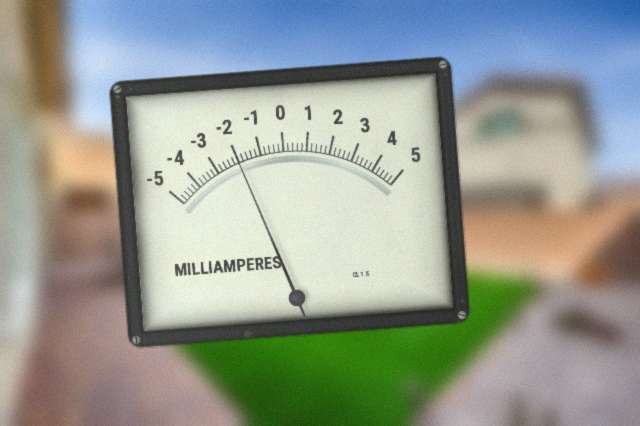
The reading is mA -2
